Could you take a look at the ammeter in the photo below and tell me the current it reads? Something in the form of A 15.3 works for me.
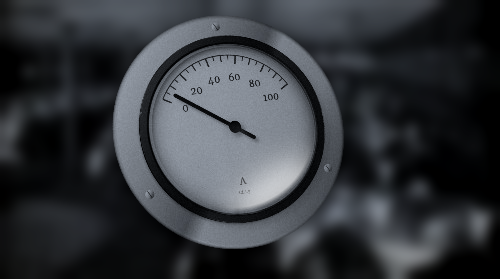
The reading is A 5
